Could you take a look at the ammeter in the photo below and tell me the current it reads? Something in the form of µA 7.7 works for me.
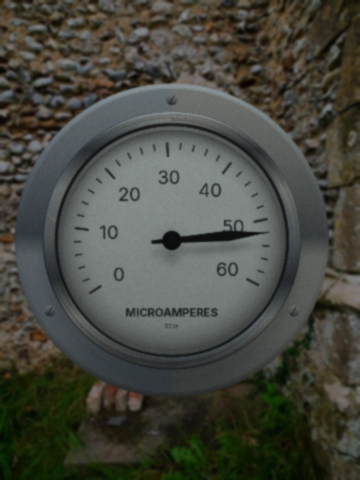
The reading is µA 52
